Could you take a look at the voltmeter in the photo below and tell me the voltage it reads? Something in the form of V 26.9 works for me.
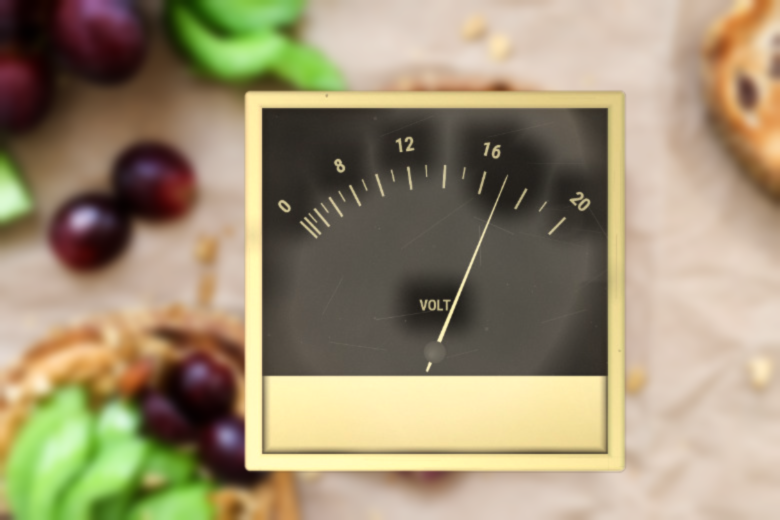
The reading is V 17
